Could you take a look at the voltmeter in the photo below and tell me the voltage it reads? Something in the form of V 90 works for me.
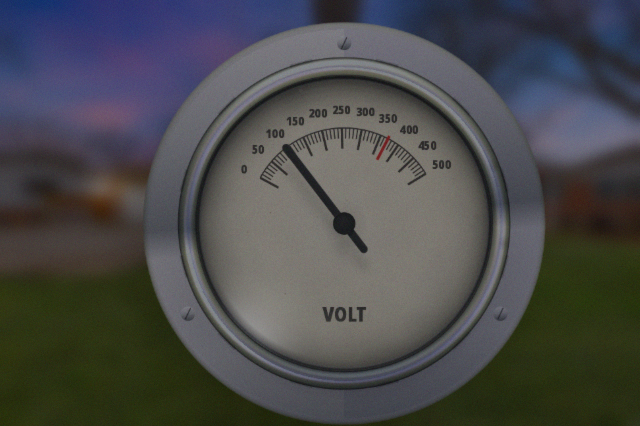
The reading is V 100
